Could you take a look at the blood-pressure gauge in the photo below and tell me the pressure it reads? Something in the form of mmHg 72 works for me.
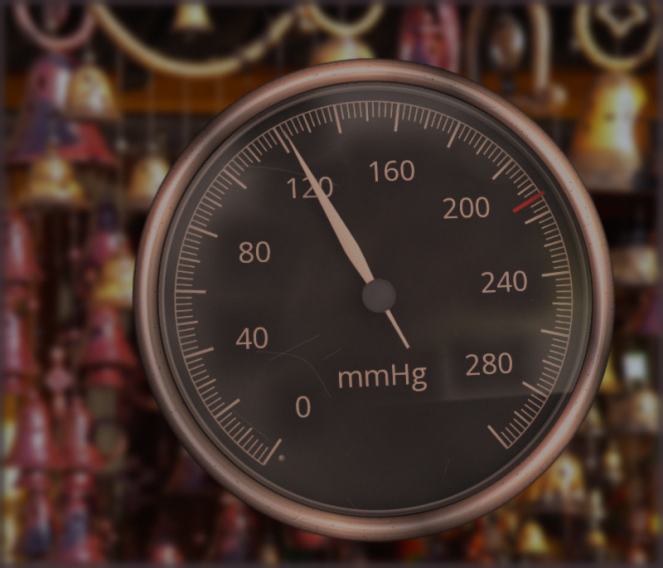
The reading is mmHg 122
